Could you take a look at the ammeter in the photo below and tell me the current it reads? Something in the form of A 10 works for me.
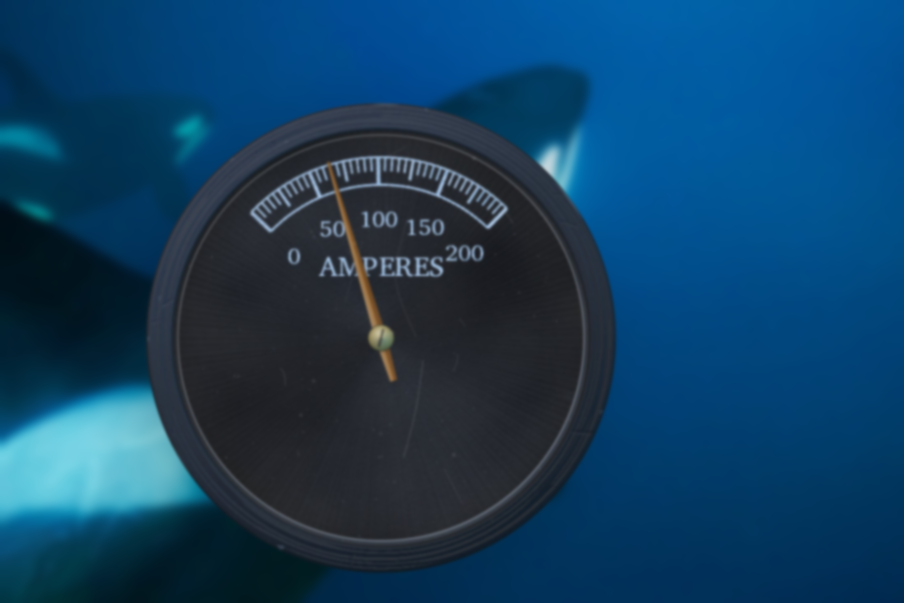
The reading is A 65
